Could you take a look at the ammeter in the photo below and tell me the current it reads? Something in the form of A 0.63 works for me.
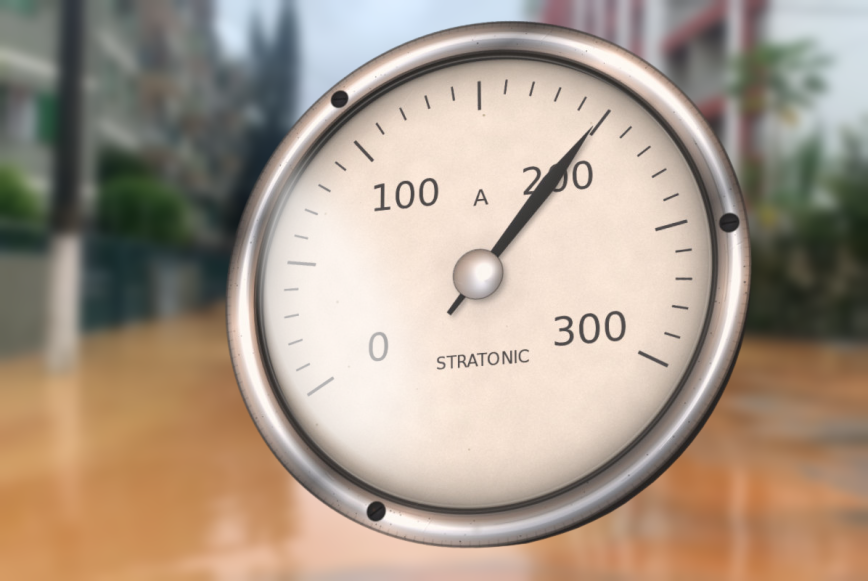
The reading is A 200
